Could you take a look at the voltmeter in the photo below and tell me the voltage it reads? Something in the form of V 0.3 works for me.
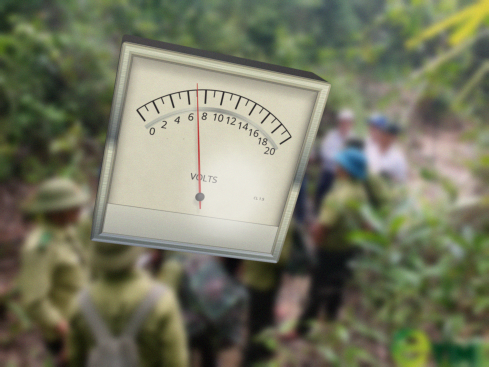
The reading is V 7
